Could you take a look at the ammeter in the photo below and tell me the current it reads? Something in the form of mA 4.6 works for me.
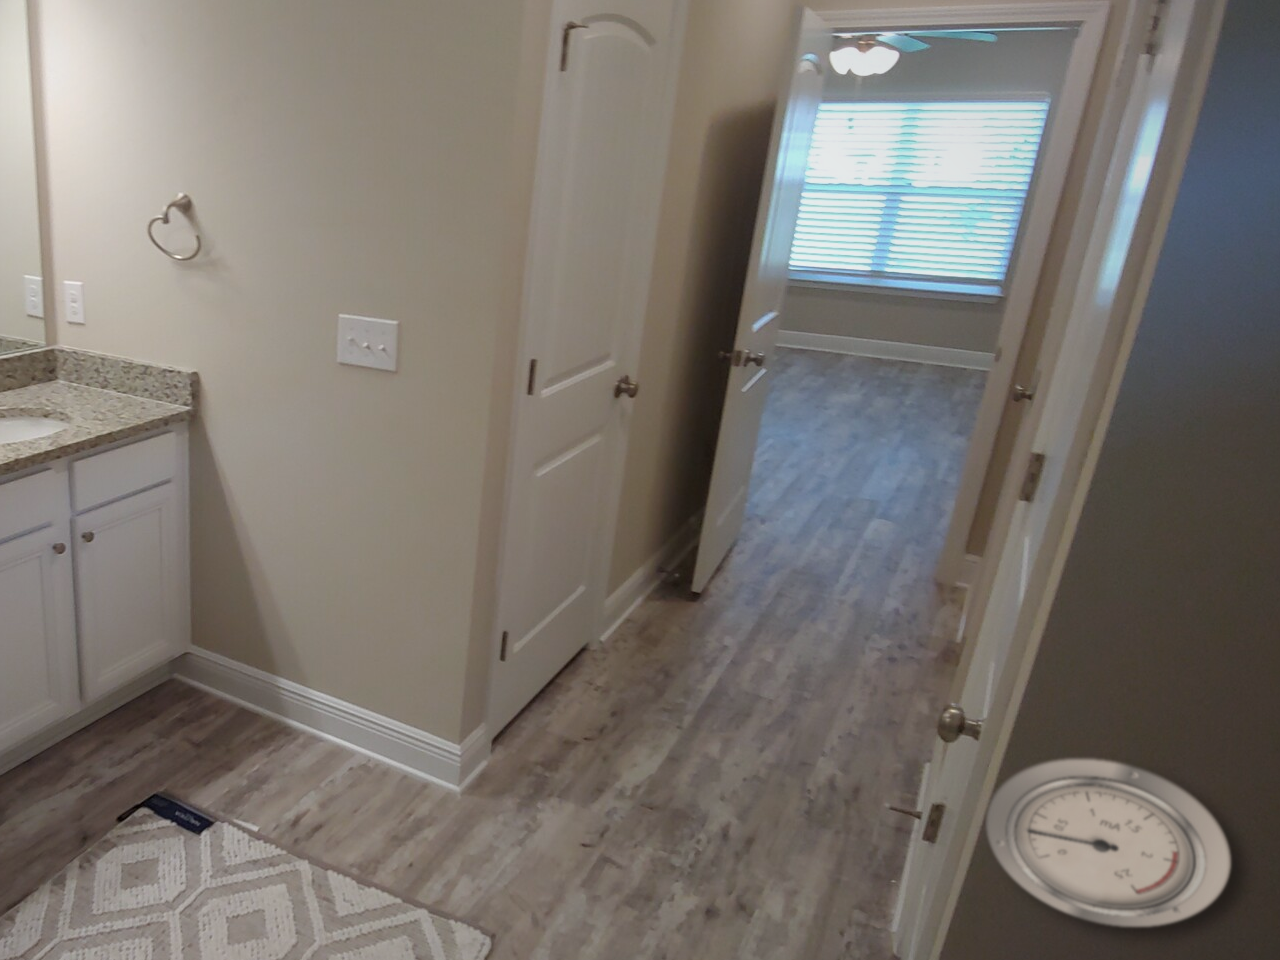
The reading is mA 0.3
